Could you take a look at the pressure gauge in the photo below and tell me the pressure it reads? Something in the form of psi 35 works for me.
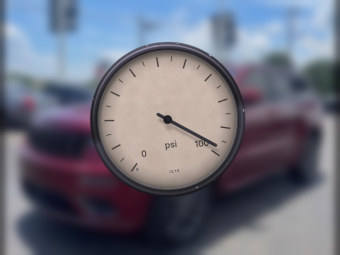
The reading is psi 97.5
